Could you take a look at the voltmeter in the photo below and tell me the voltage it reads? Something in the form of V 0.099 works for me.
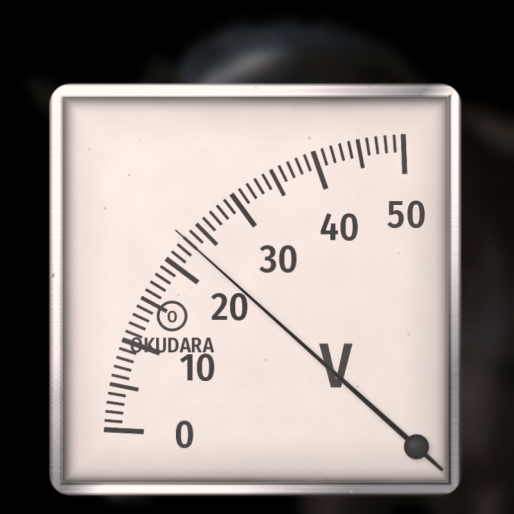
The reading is V 23
